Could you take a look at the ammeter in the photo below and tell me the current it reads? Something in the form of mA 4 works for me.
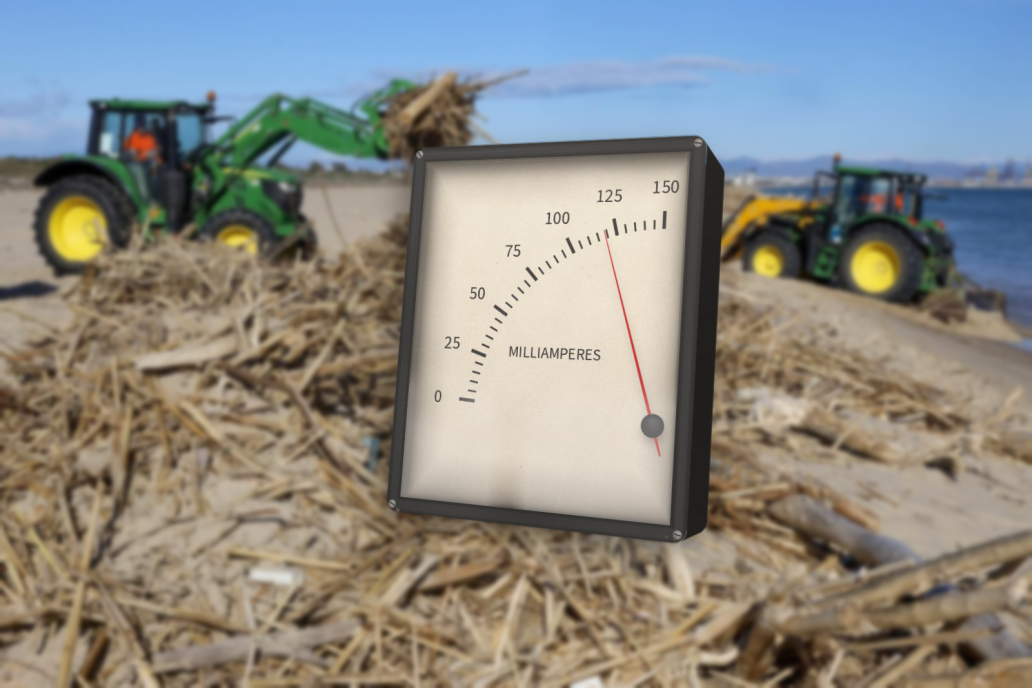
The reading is mA 120
